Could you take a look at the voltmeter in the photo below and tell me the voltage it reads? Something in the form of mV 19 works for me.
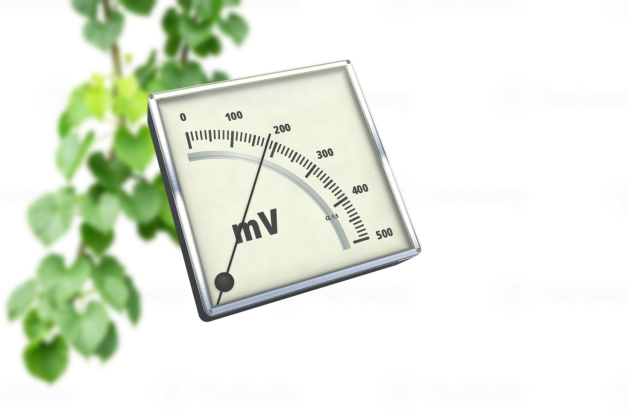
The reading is mV 180
